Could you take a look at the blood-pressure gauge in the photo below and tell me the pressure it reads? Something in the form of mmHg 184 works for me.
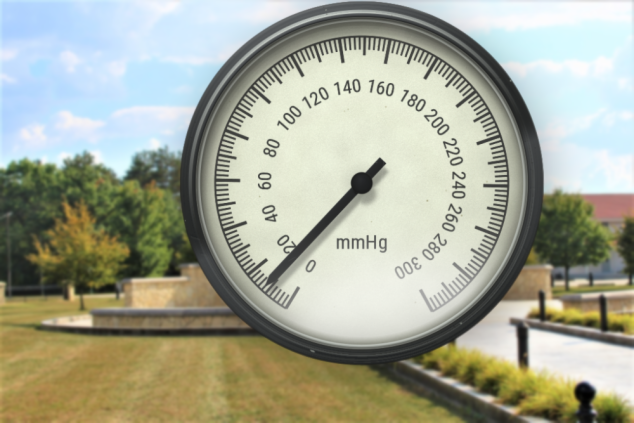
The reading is mmHg 12
